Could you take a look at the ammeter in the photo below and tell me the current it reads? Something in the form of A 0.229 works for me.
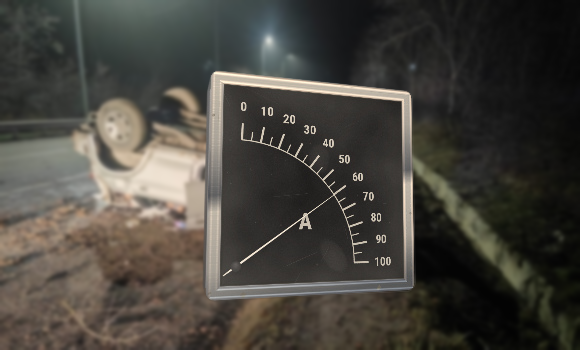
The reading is A 60
